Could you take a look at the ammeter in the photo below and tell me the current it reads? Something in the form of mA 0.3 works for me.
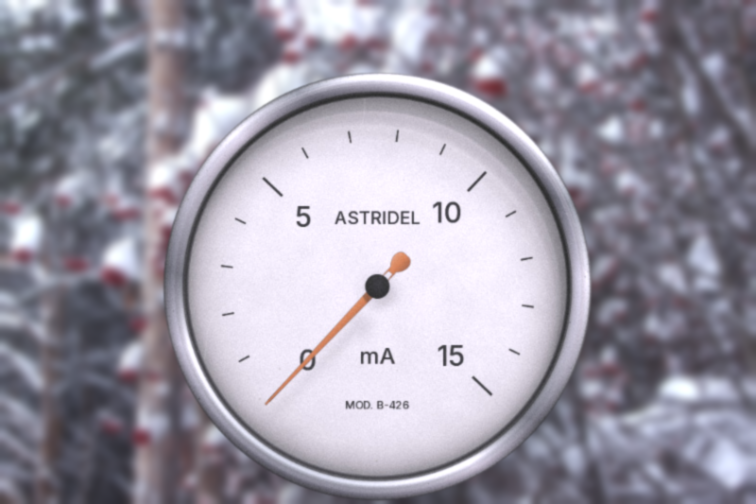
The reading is mA 0
